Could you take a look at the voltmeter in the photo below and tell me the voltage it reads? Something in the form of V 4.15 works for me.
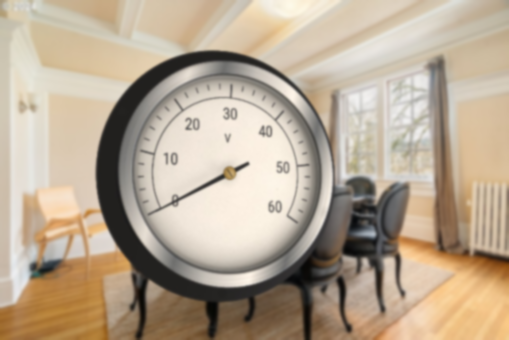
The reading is V 0
